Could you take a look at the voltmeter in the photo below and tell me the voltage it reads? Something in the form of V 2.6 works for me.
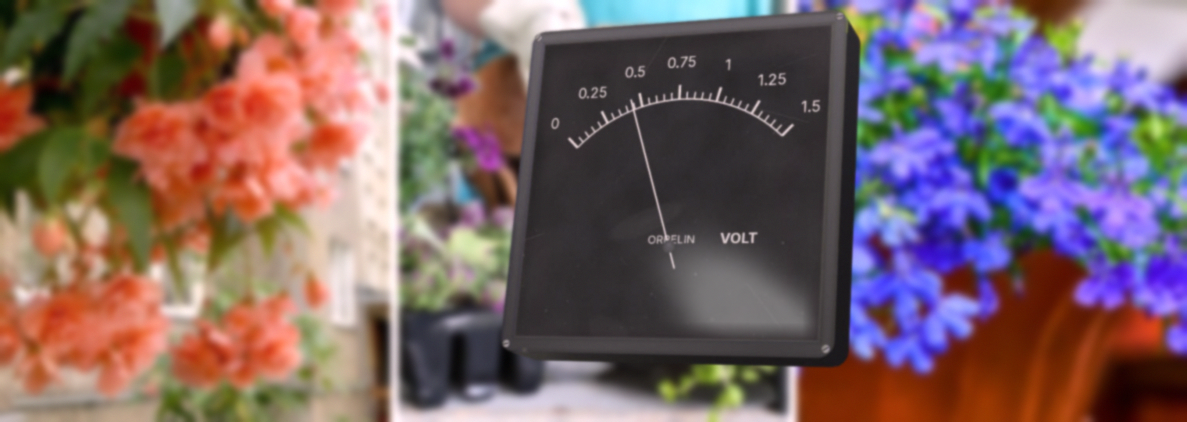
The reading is V 0.45
